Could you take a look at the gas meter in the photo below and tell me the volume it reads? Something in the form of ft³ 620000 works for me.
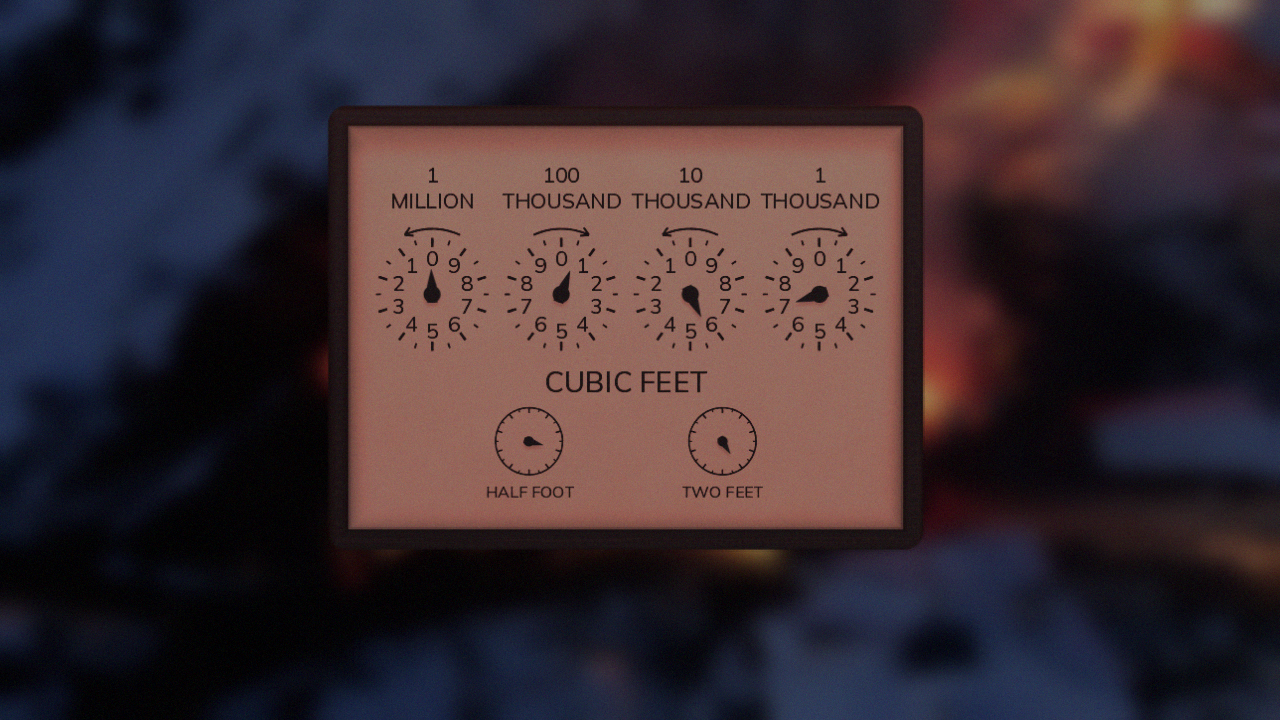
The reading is ft³ 5700
